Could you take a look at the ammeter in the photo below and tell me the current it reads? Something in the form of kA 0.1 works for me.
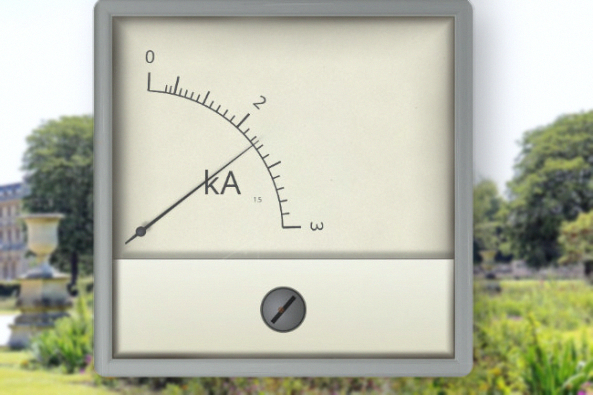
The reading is kA 2.25
